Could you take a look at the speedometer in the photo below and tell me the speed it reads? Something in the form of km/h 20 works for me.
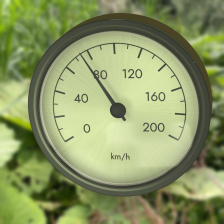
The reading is km/h 75
